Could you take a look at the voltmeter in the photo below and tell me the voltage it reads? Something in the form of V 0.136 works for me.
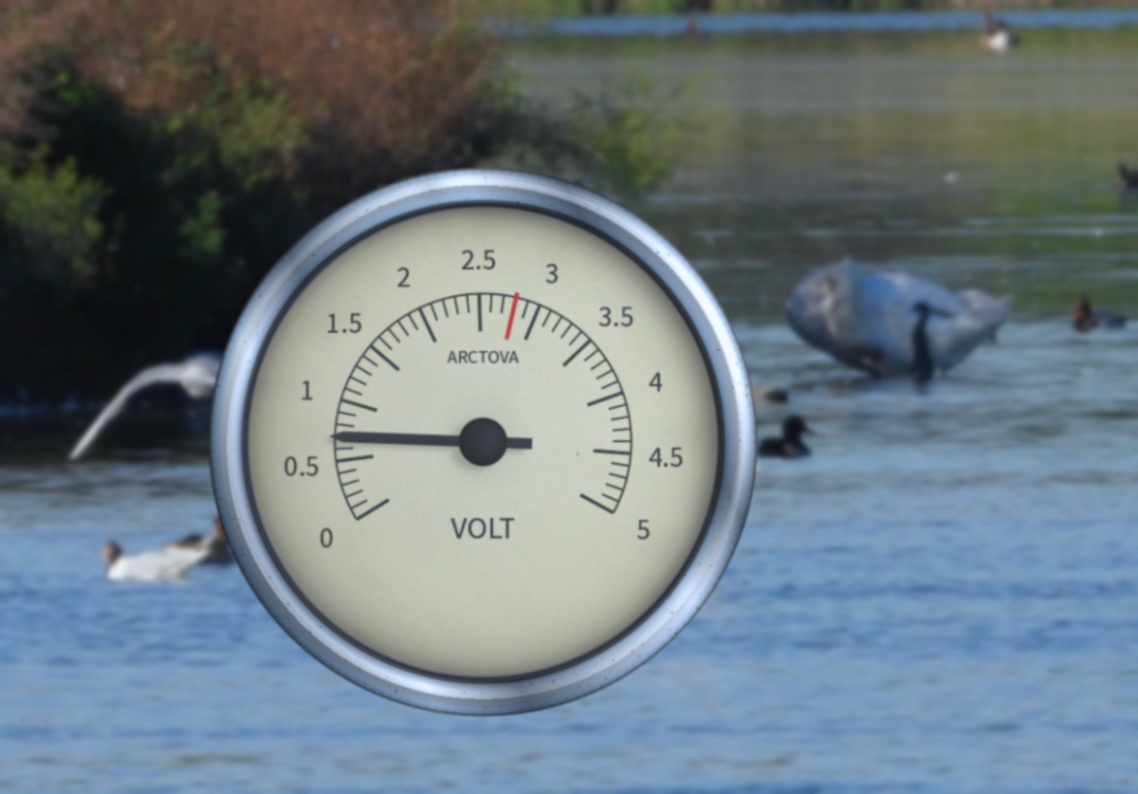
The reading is V 0.7
